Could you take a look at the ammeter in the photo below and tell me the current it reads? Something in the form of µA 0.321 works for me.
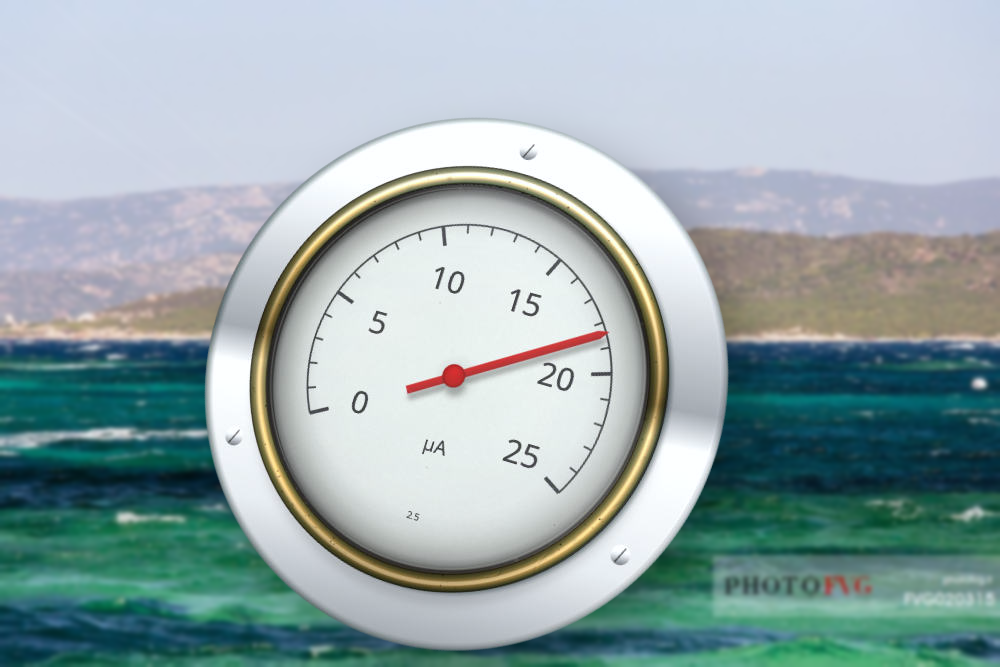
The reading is µA 18.5
